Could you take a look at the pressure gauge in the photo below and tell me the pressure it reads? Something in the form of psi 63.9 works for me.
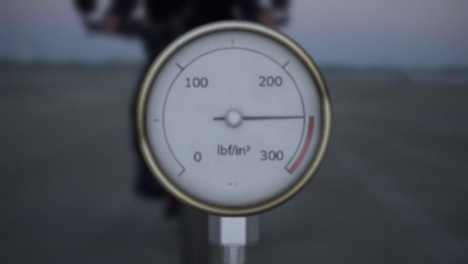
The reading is psi 250
